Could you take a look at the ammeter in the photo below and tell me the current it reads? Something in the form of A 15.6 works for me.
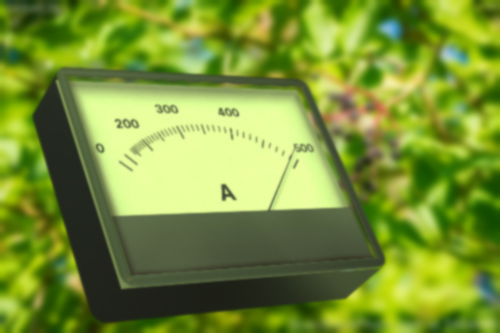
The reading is A 490
